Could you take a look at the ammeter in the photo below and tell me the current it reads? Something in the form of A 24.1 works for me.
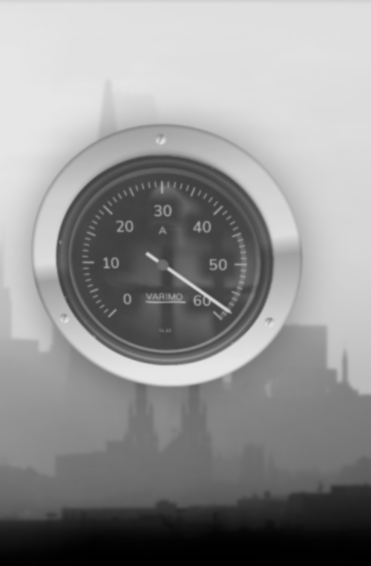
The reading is A 58
